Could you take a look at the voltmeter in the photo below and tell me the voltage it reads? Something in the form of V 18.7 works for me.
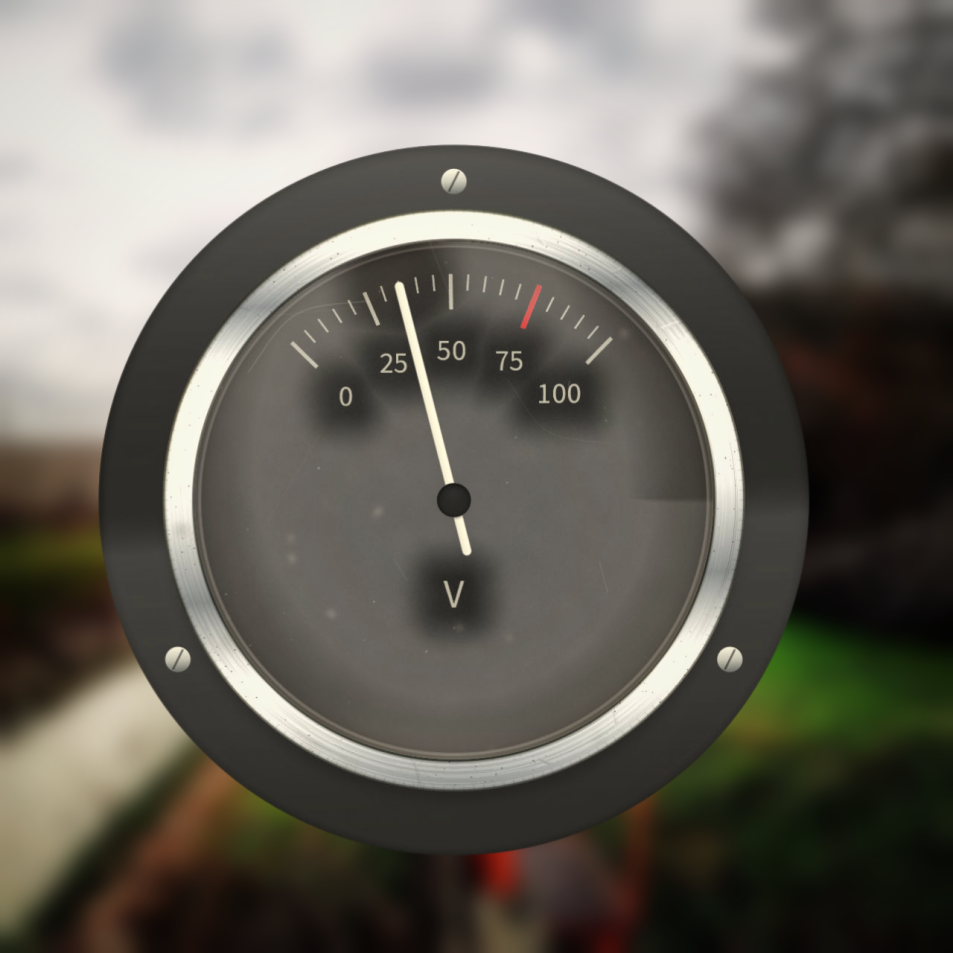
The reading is V 35
